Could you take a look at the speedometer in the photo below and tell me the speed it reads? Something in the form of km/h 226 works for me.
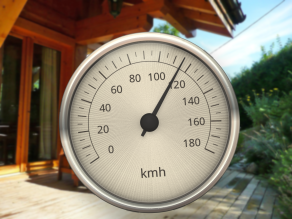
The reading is km/h 115
